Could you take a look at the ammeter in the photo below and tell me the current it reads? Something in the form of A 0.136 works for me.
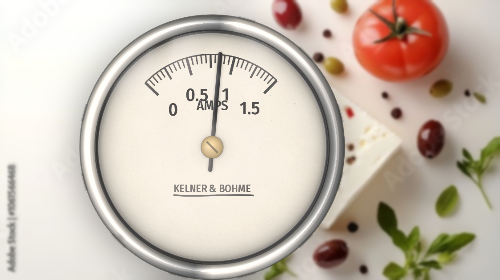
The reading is A 0.85
